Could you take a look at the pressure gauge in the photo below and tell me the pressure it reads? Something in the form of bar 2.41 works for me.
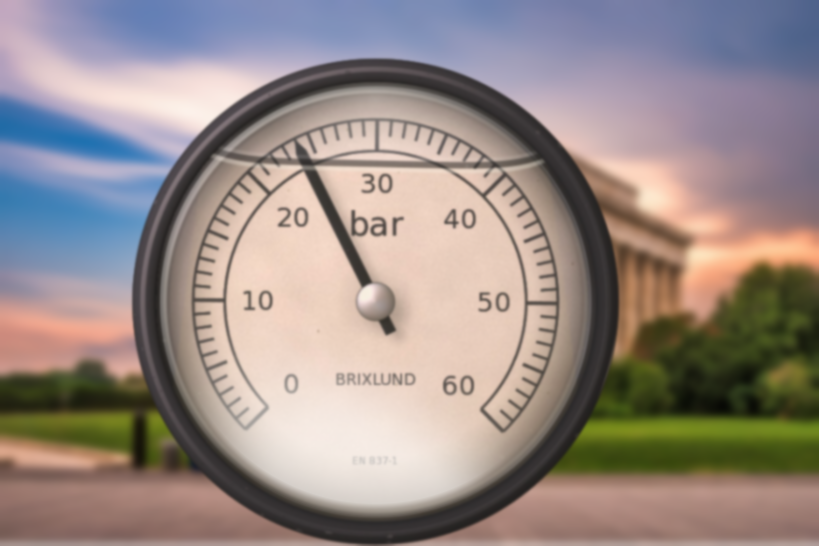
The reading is bar 24
